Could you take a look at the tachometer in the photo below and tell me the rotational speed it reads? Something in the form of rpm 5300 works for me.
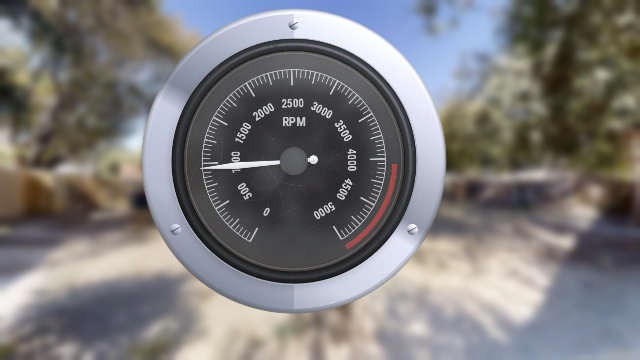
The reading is rpm 950
